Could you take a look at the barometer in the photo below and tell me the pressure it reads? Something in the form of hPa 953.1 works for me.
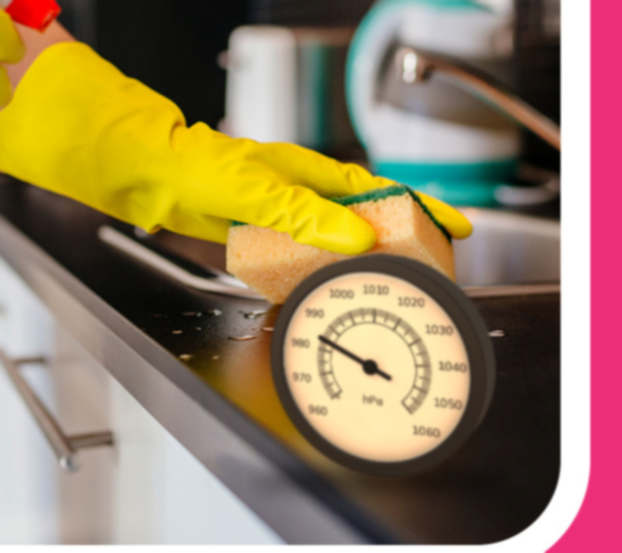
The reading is hPa 985
